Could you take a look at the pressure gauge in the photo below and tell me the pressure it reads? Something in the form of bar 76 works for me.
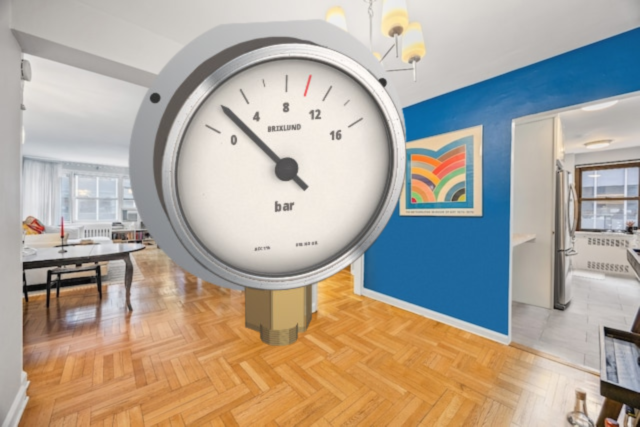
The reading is bar 2
